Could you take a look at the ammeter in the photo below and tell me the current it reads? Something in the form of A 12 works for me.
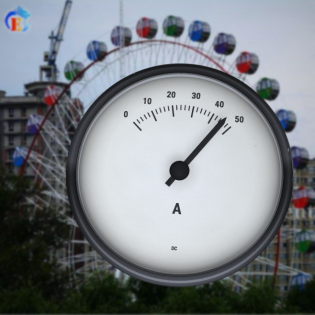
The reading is A 46
